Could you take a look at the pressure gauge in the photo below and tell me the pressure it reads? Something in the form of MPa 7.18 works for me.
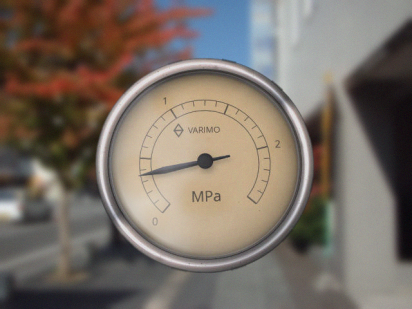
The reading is MPa 0.35
